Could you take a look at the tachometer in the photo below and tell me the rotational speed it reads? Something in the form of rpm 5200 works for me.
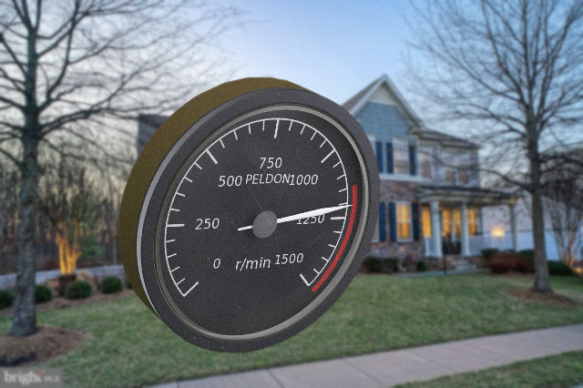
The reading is rpm 1200
